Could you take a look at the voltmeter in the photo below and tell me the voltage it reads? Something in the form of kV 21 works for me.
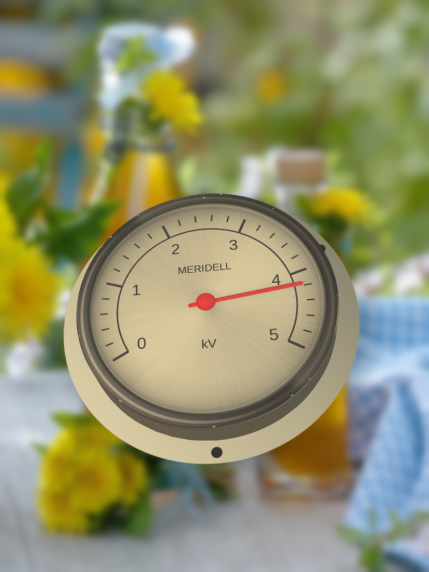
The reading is kV 4.2
